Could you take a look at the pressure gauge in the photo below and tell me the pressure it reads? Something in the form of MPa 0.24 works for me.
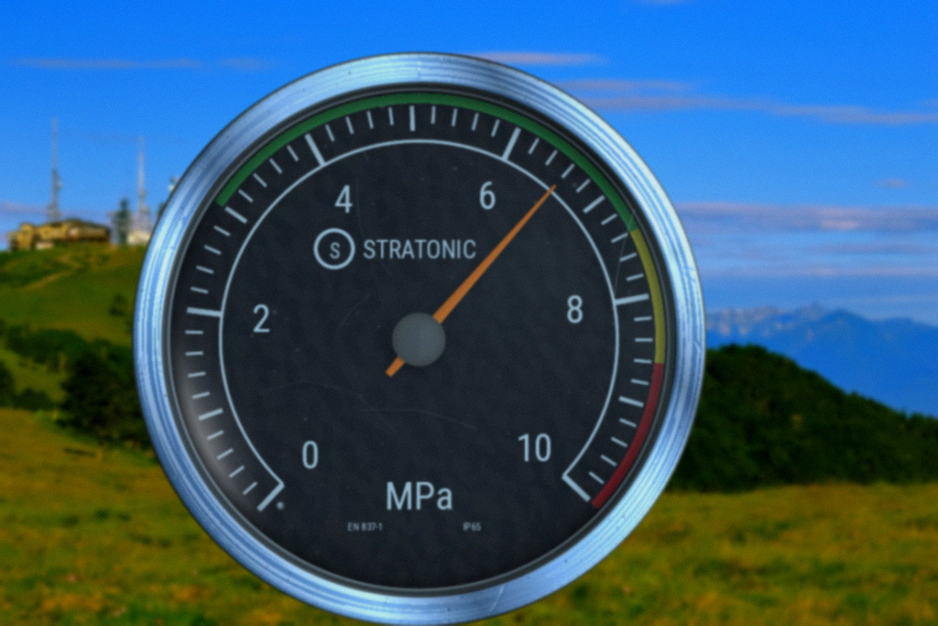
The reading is MPa 6.6
